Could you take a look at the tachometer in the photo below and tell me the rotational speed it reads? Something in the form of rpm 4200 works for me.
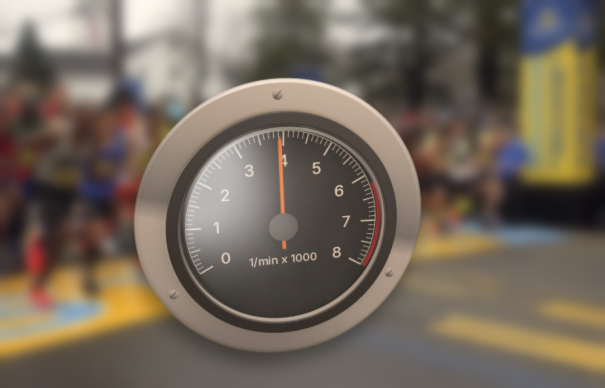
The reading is rpm 3900
